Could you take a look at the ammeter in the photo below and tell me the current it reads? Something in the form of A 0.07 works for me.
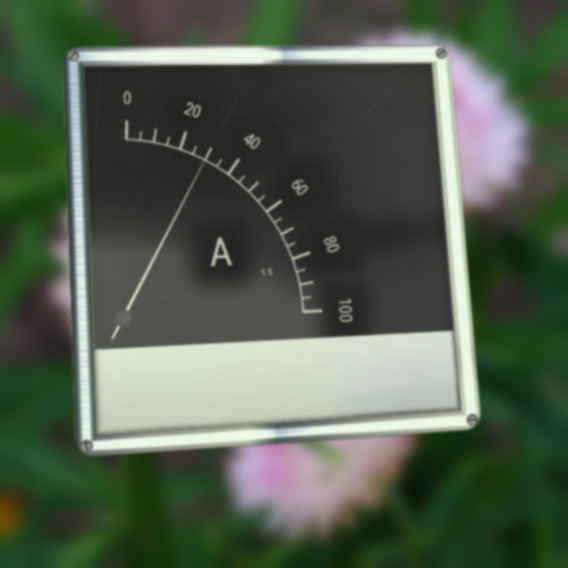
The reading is A 30
